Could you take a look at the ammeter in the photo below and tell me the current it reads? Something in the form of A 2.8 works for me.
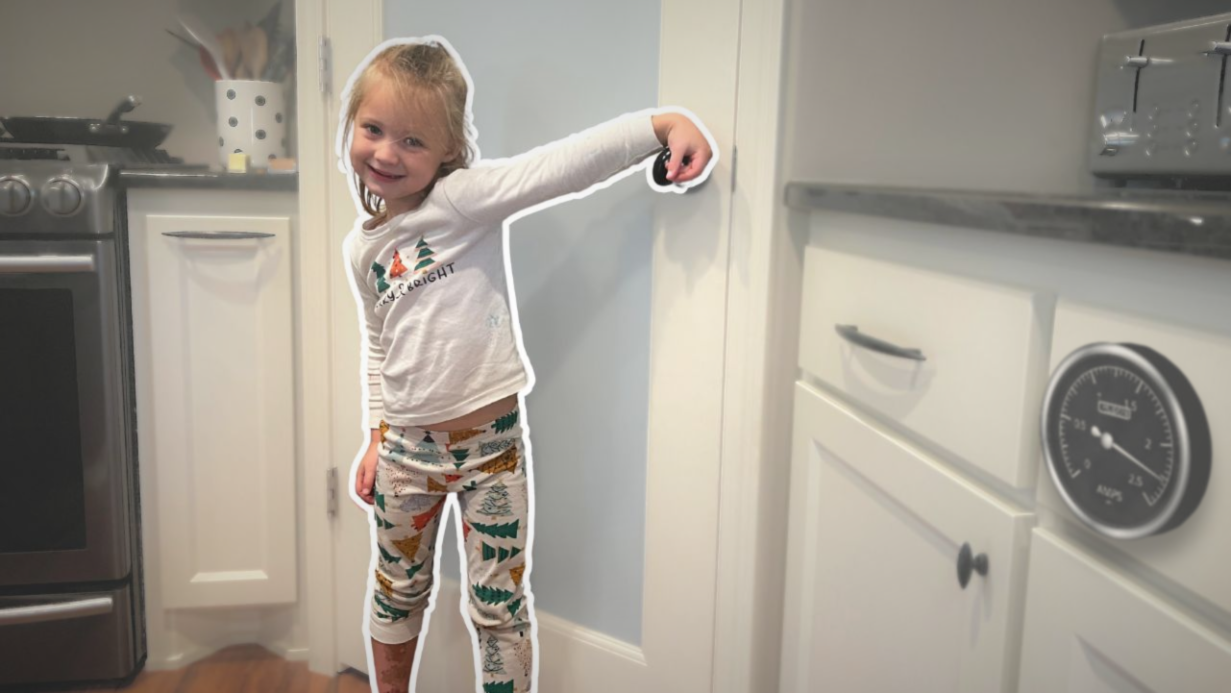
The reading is A 2.25
